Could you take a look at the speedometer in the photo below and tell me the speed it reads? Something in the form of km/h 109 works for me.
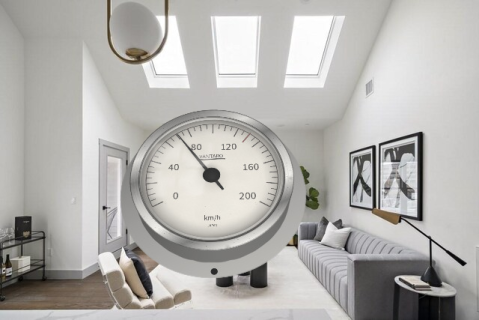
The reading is km/h 70
